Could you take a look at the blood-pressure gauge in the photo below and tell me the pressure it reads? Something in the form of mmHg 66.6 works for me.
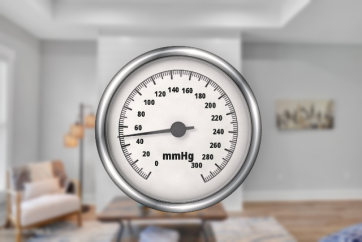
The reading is mmHg 50
